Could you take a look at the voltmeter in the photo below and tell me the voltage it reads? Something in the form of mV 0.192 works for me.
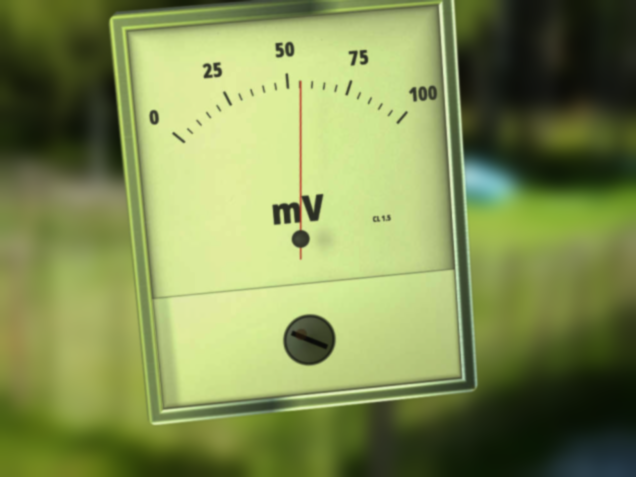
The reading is mV 55
